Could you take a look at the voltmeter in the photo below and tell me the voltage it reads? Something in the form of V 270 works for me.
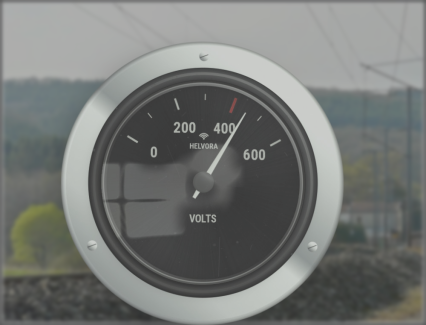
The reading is V 450
